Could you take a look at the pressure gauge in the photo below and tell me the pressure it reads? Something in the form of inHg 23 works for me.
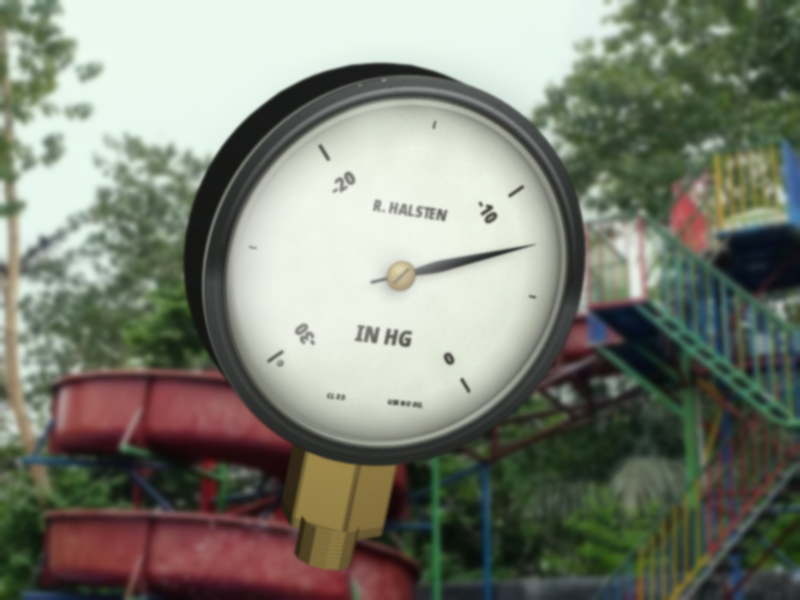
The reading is inHg -7.5
